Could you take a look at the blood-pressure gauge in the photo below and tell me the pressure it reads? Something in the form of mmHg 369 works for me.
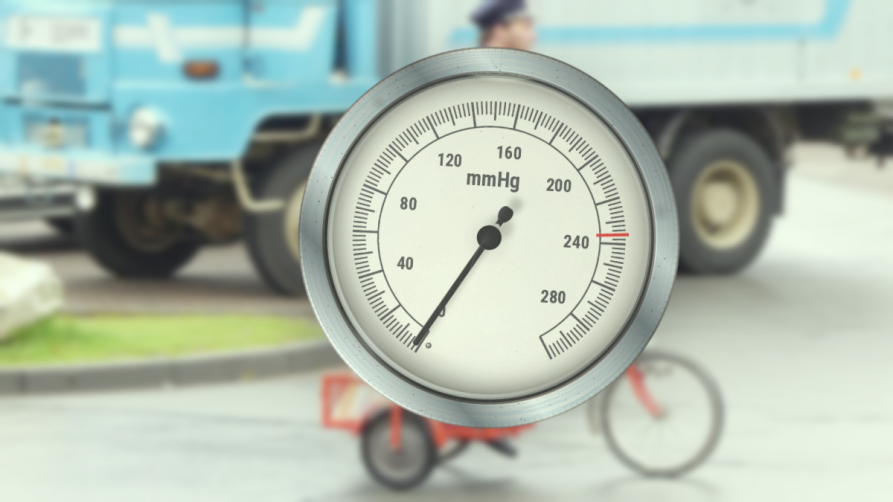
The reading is mmHg 2
